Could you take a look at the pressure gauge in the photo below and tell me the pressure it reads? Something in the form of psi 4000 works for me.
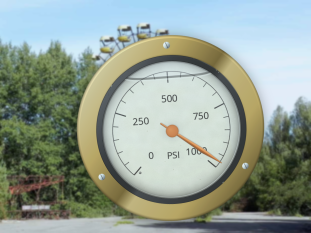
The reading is psi 975
